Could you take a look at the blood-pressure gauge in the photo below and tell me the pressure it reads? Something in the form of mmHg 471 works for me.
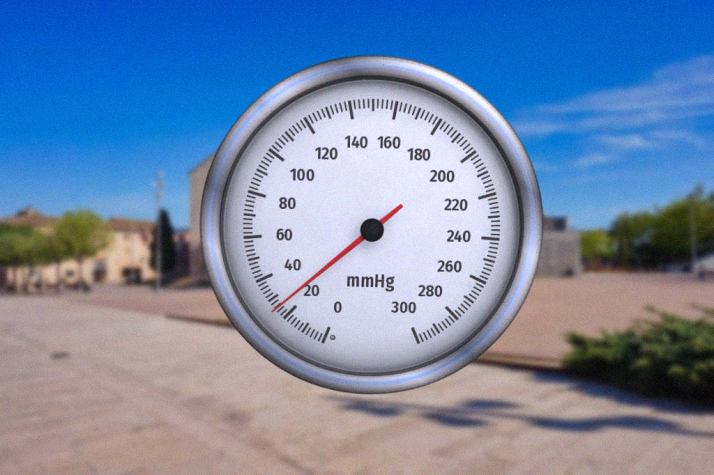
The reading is mmHg 26
